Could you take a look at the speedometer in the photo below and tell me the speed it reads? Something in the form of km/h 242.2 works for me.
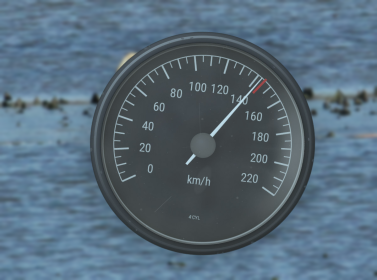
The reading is km/h 142.5
